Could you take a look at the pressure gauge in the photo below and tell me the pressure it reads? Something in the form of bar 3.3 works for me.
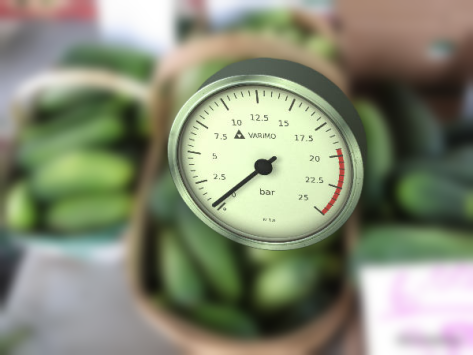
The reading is bar 0.5
